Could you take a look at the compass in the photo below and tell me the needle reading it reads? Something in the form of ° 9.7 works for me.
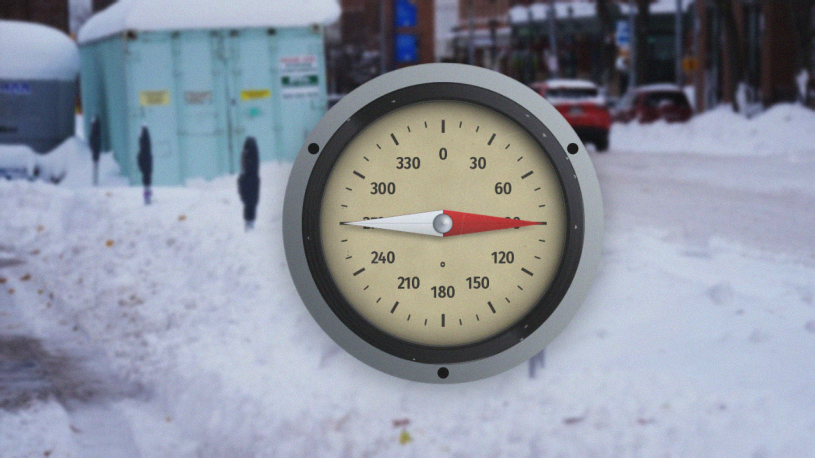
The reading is ° 90
